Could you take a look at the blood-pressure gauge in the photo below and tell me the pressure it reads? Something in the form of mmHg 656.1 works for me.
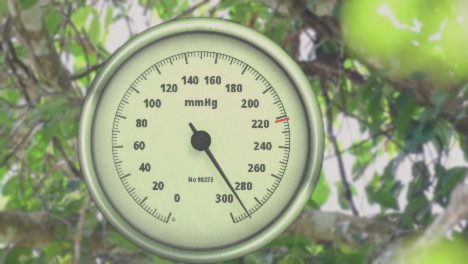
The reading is mmHg 290
